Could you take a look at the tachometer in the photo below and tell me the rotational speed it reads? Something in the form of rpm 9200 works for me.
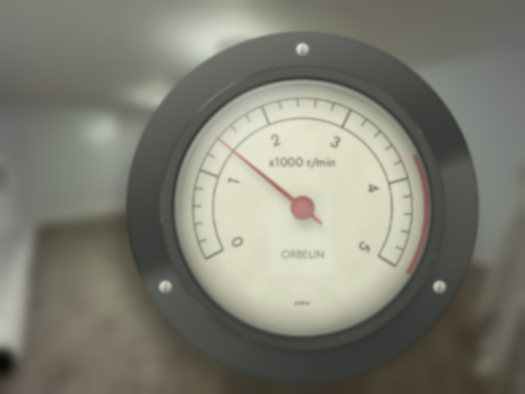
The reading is rpm 1400
